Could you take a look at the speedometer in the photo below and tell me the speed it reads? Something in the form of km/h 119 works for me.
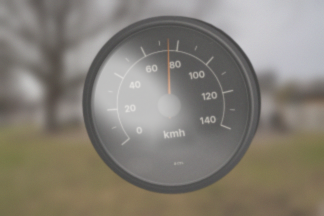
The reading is km/h 75
